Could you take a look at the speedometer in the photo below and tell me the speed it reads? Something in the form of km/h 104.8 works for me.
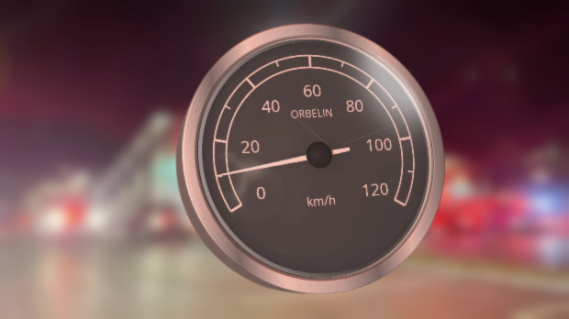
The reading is km/h 10
